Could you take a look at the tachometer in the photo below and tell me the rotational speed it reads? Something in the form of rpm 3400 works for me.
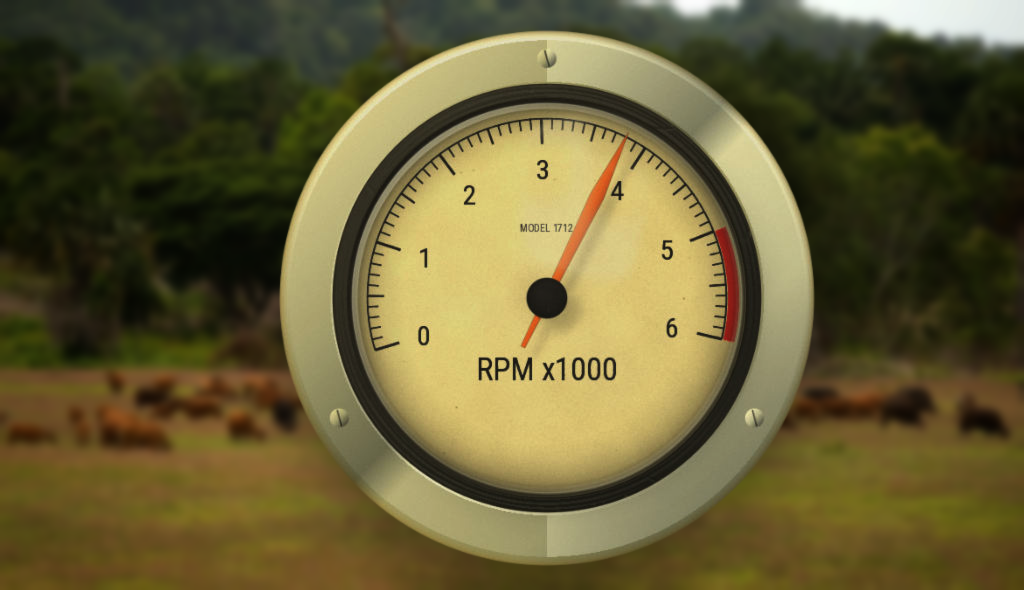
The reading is rpm 3800
